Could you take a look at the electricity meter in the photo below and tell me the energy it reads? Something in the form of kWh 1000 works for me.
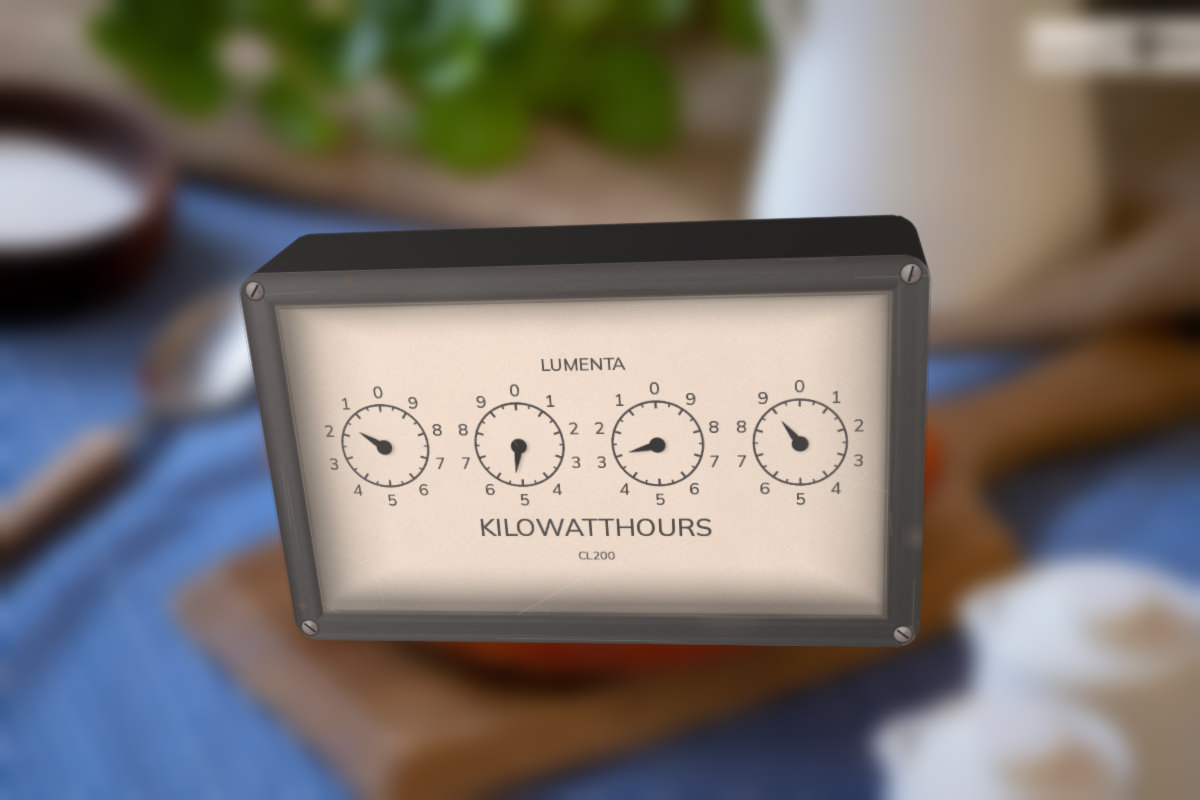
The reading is kWh 1529
